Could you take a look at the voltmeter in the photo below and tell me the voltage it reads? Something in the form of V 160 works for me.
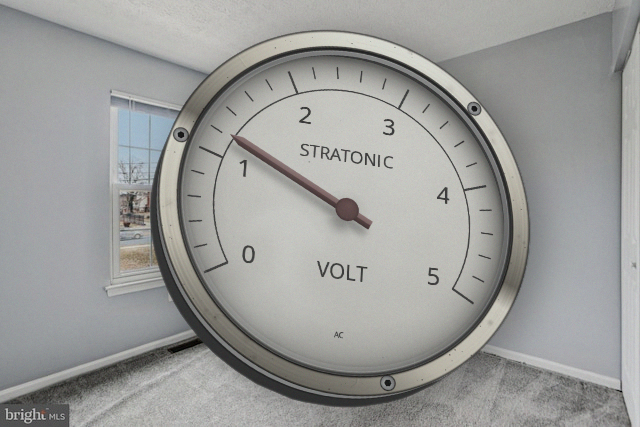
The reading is V 1.2
